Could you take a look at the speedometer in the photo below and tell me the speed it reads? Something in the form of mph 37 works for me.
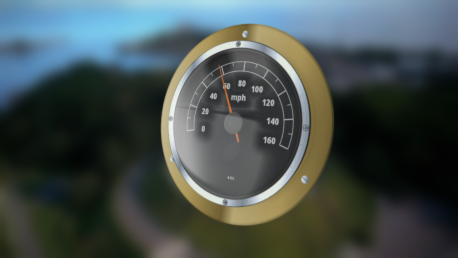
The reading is mph 60
